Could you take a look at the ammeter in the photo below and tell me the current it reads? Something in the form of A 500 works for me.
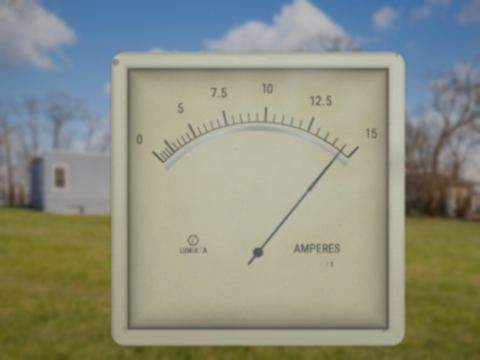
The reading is A 14.5
